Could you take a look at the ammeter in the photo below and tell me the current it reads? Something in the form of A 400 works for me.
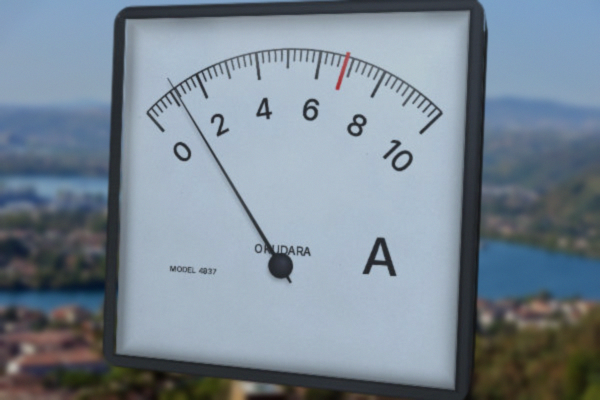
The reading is A 1.2
